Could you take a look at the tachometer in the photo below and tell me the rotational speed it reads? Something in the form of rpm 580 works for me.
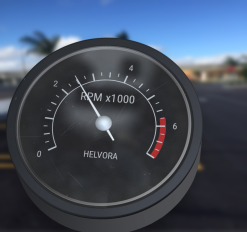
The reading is rpm 2500
